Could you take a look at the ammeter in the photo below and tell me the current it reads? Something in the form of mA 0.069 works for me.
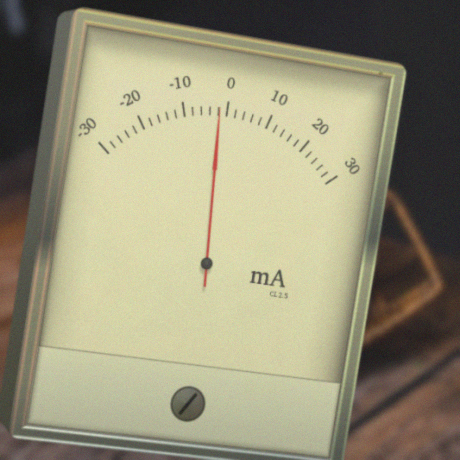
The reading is mA -2
